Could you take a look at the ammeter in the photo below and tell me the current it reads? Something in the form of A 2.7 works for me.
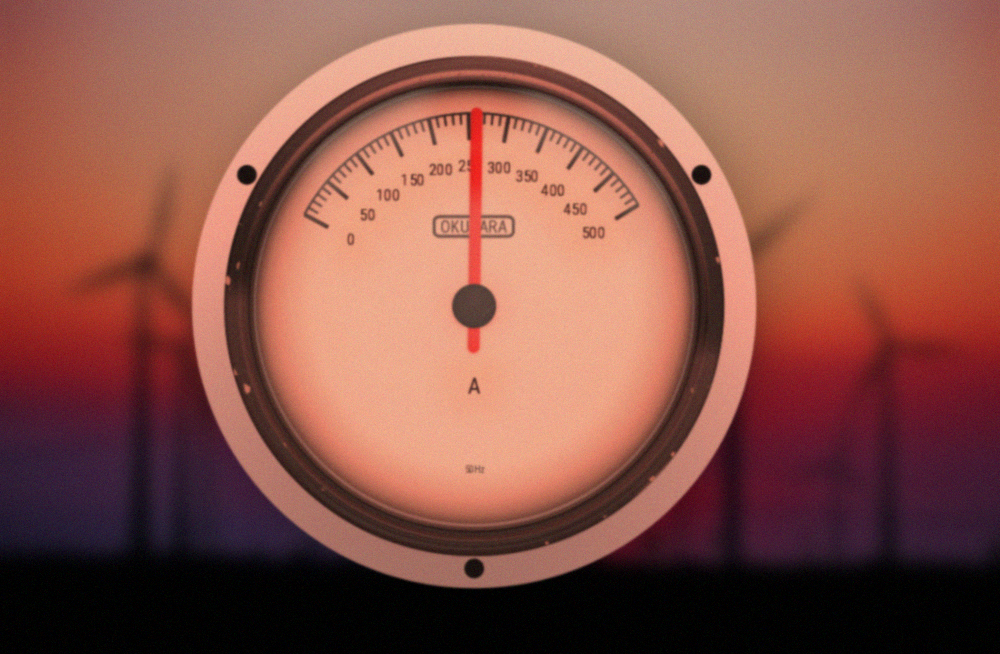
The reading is A 260
